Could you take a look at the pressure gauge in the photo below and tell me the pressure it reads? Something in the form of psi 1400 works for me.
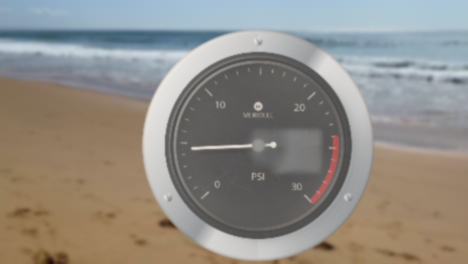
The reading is psi 4.5
